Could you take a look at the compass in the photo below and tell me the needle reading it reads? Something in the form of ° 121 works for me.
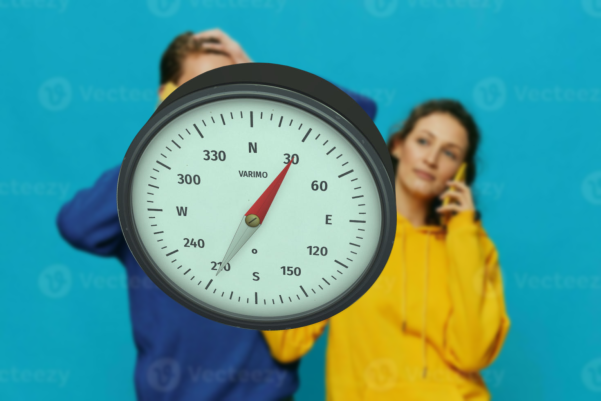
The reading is ° 30
